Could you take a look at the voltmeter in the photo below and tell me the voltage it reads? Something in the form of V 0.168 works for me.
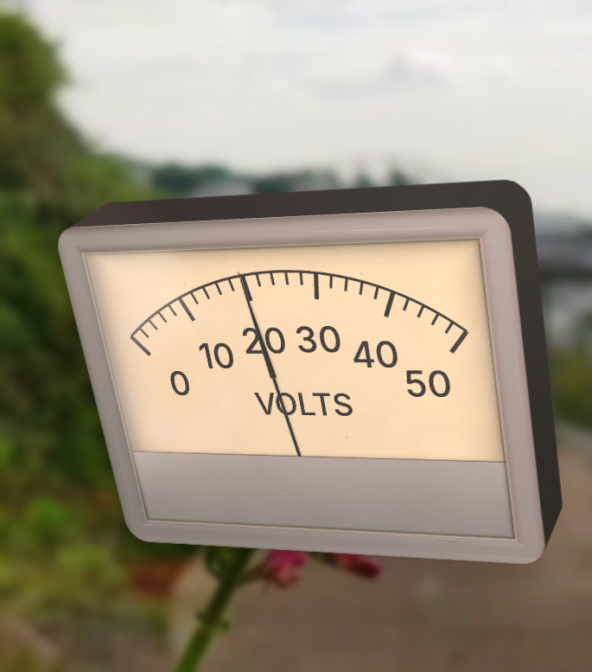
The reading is V 20
